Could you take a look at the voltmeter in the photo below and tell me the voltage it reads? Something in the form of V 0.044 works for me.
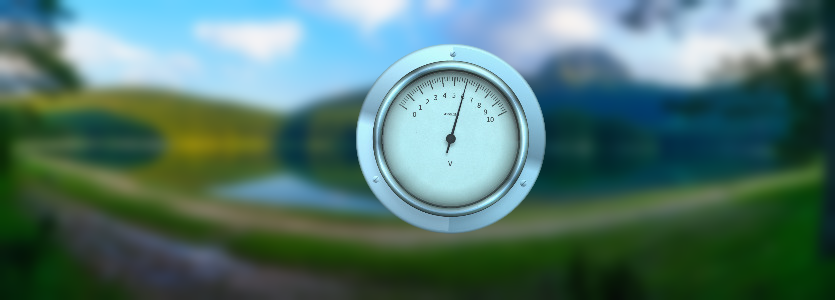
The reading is V 6
